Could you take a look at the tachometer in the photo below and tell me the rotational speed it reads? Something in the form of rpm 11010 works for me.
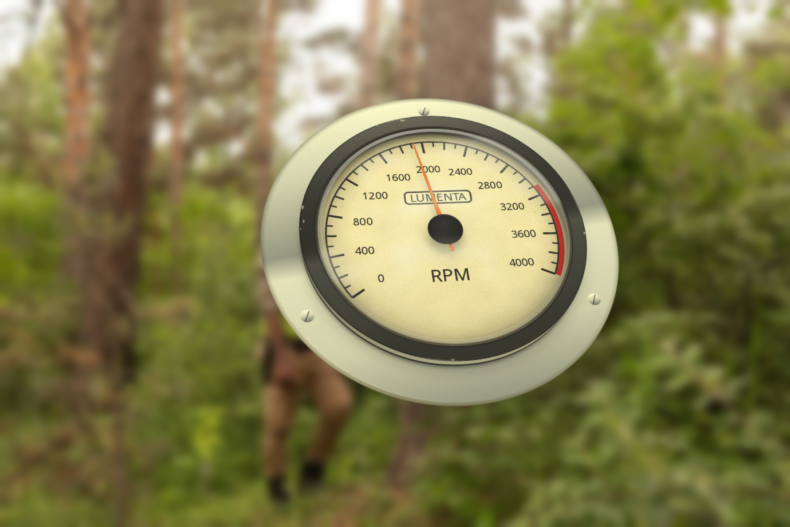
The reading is rpm 1900
